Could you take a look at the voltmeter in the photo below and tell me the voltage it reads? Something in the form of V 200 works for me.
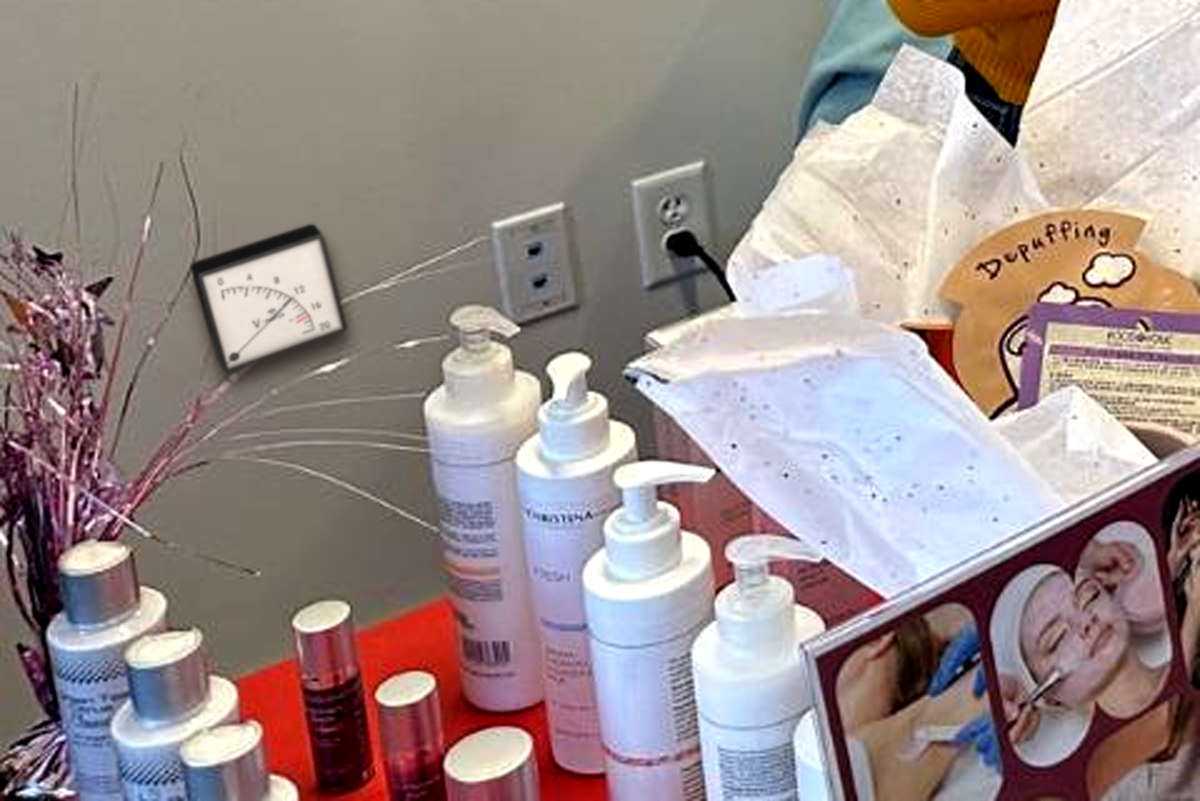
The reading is V 12
